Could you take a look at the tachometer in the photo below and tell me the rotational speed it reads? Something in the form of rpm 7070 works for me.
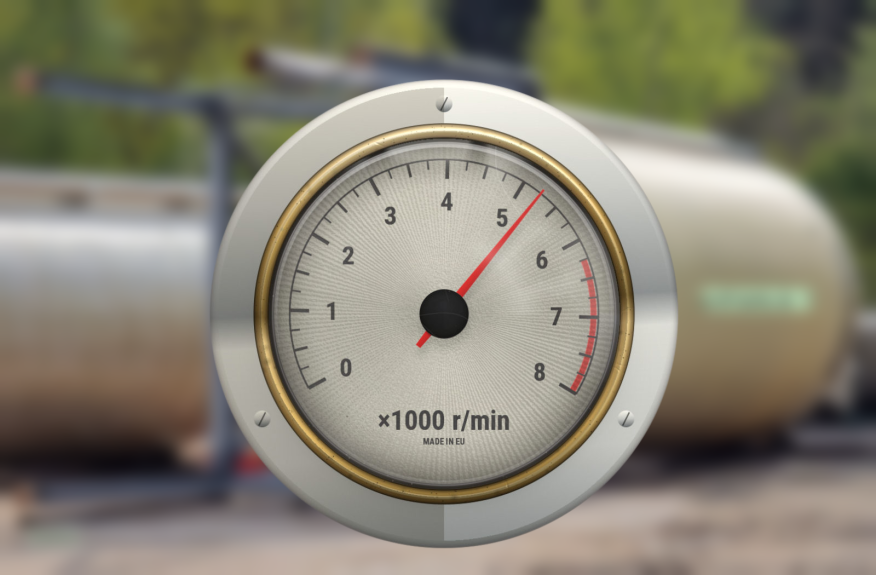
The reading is rpm 5250
